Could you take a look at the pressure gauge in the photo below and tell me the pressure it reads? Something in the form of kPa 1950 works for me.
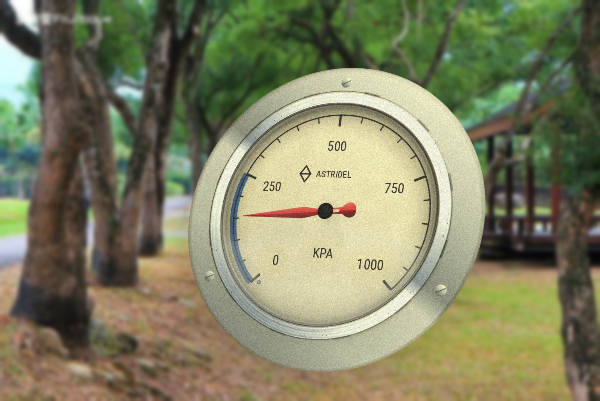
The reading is kPa 150
